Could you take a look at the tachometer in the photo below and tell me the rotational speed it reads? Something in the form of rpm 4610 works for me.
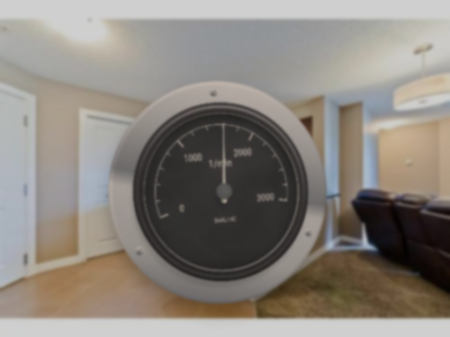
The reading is rpm 1600
